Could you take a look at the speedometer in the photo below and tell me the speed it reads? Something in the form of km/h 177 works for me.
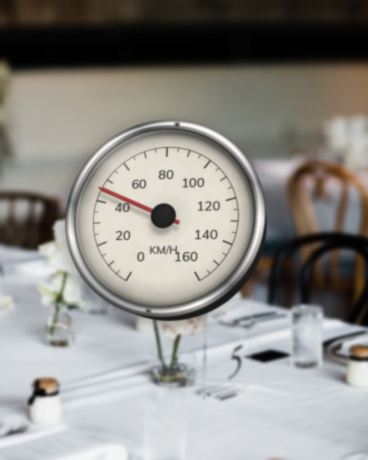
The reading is km/h 45
